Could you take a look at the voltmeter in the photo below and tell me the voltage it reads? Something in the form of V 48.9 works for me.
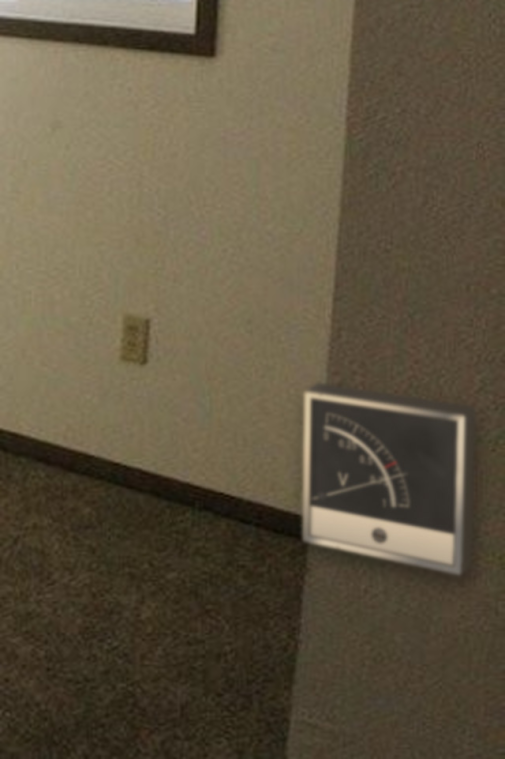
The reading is V 0.75
